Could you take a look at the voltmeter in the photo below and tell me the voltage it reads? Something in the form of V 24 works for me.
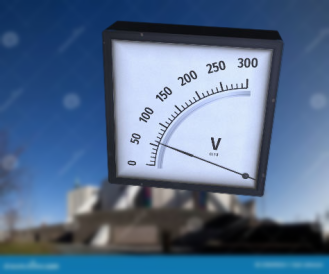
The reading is V 60
